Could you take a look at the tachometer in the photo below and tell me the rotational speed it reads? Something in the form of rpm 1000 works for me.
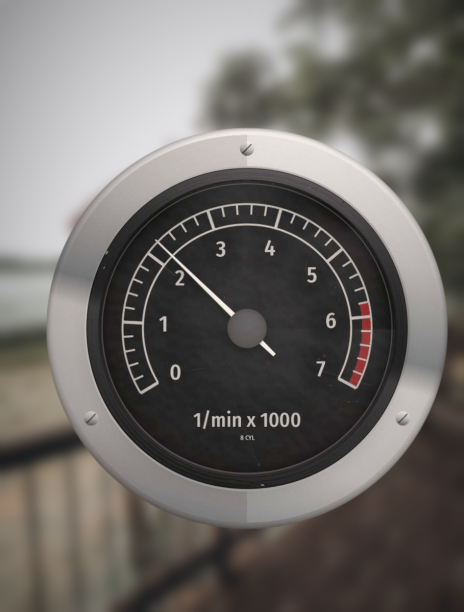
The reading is rpm 2200
